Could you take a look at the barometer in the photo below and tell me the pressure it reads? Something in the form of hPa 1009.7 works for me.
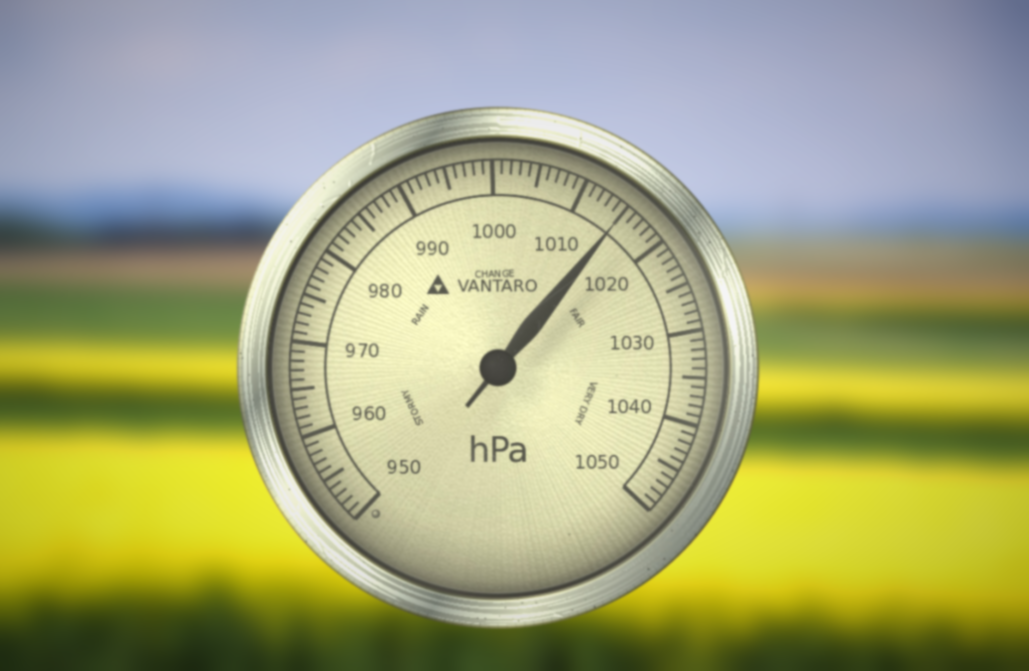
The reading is hPa 1015
